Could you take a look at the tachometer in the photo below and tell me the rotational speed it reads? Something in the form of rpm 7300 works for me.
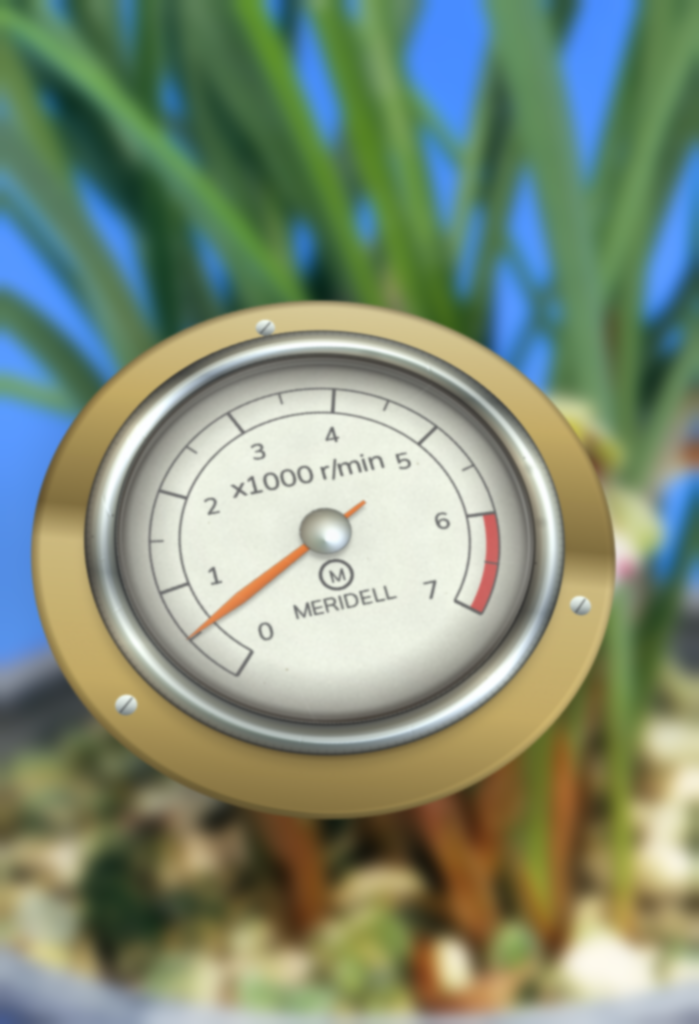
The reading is rpm 500
